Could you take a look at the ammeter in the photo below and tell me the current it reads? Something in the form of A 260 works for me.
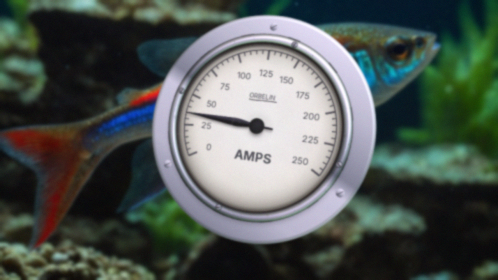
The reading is A 35
